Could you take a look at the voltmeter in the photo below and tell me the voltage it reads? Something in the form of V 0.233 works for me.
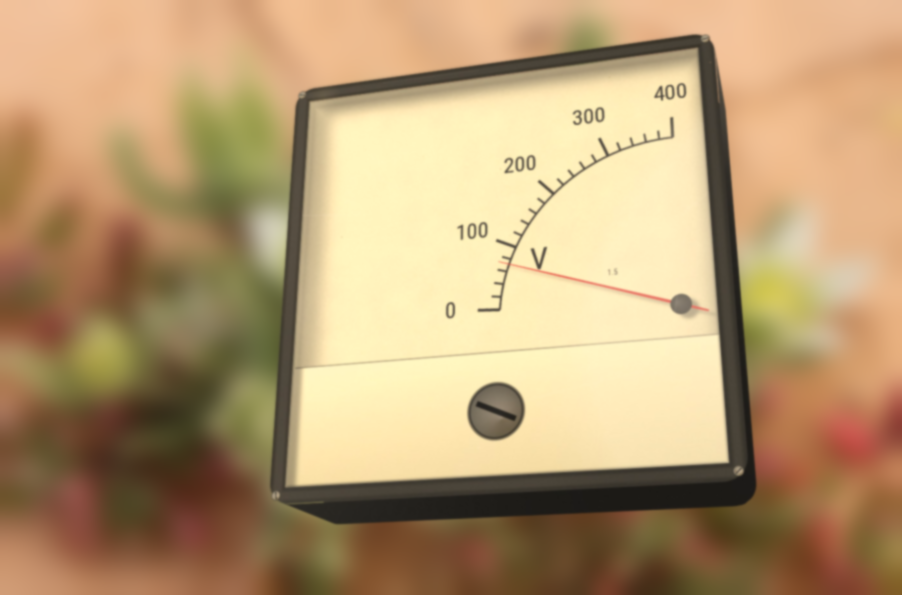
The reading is V 70
